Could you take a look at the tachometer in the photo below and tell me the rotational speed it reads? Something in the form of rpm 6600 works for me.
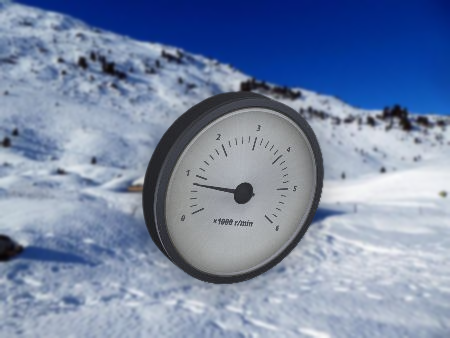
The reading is rpm 800
